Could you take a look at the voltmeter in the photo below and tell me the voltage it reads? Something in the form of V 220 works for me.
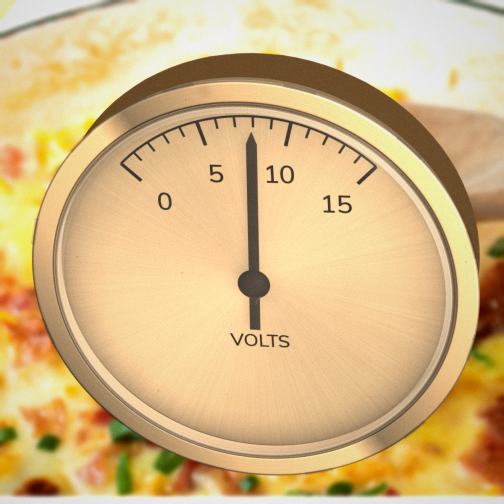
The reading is V 8
